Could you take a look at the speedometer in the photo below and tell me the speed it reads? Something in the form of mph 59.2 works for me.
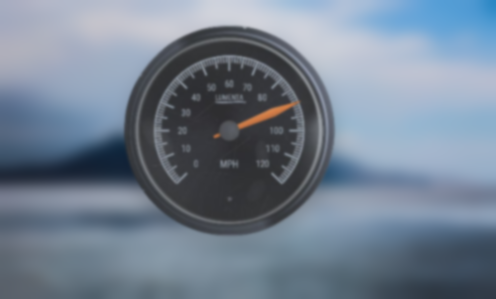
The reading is mph 90
